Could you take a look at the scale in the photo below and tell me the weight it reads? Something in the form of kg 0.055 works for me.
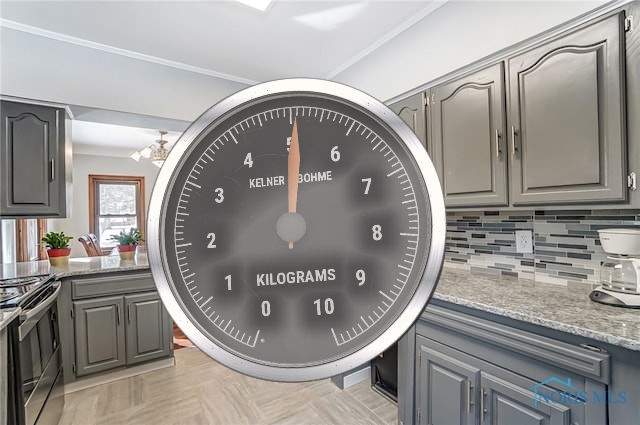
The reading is kg 5.1
